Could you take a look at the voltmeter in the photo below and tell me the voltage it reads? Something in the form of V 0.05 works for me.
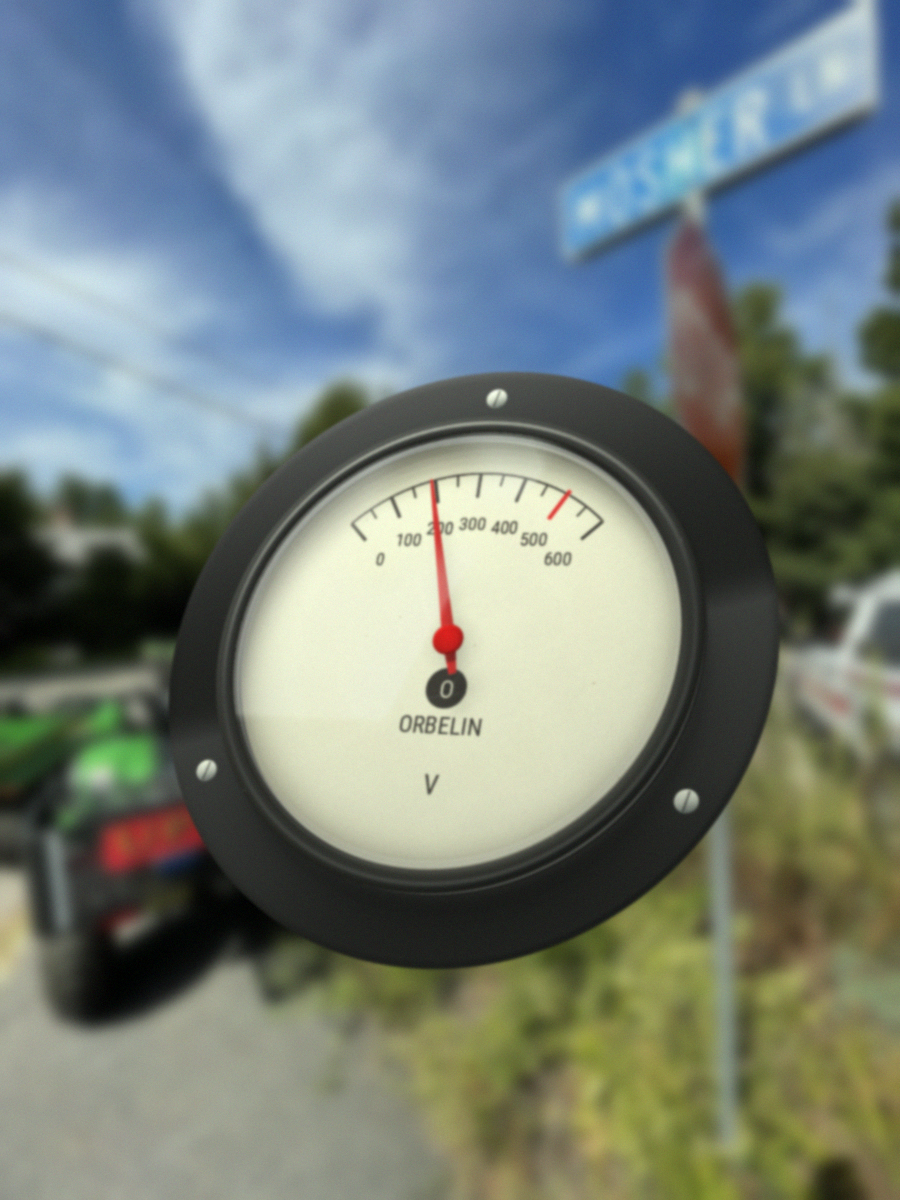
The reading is V 200
